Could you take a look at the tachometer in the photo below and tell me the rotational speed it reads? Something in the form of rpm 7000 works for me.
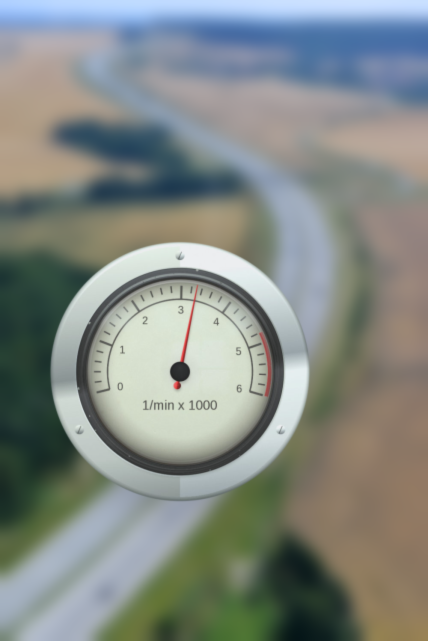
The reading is rpm 3300
